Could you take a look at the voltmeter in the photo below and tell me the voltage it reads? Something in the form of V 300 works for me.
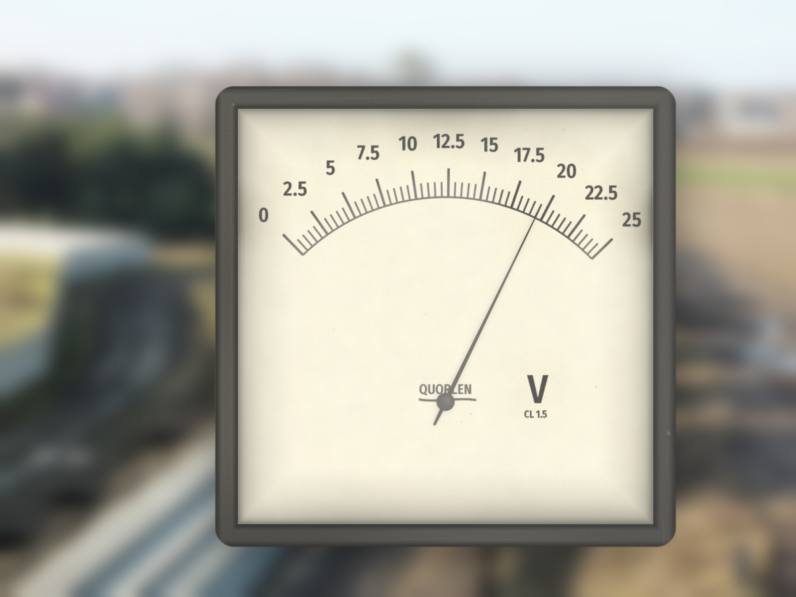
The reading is V 19.5
